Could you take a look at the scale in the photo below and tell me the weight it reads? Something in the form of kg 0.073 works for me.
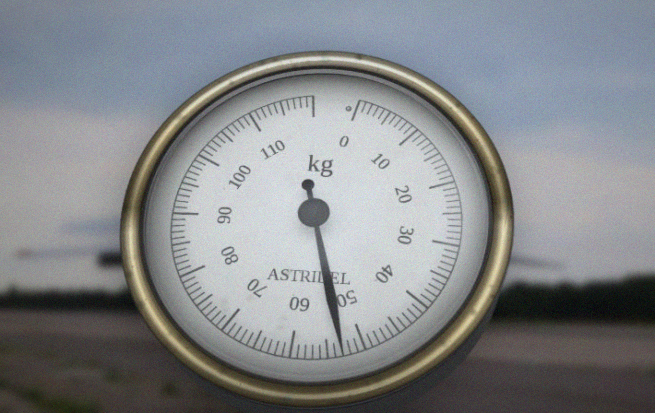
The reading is kg 53
